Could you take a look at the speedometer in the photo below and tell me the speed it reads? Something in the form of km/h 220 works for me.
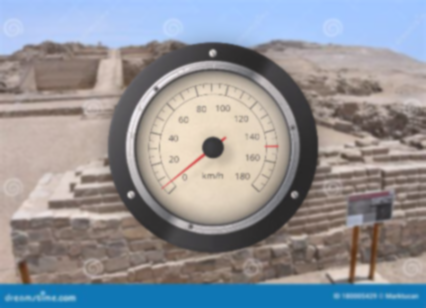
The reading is km/h 5
